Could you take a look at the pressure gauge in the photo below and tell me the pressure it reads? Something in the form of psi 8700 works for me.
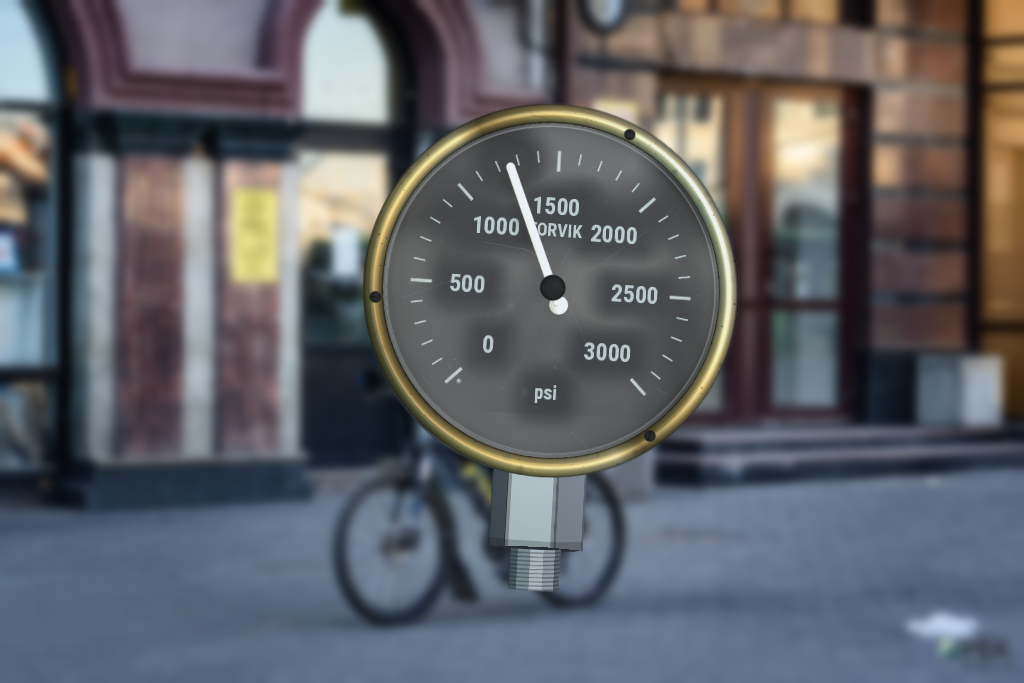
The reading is psi 1250
